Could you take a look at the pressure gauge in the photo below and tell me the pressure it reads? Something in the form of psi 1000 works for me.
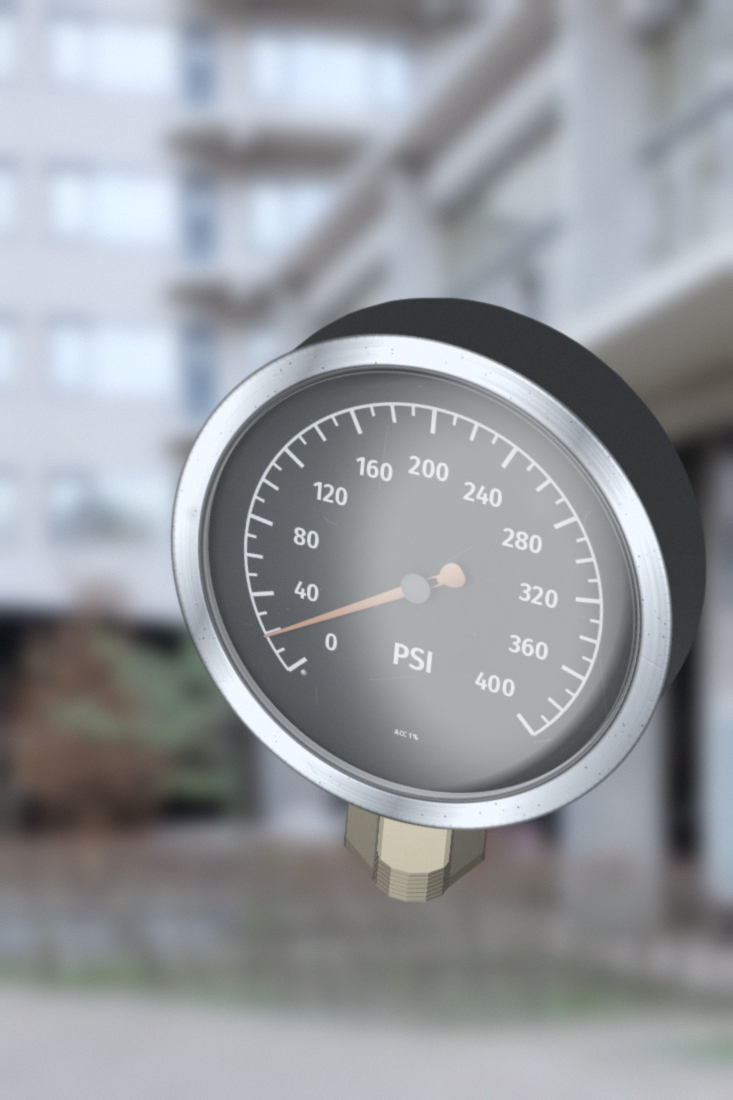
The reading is psi 20
